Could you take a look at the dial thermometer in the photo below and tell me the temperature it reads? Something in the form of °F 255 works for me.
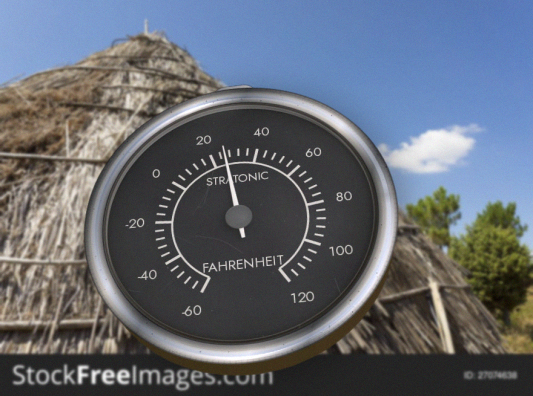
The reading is °F 26
